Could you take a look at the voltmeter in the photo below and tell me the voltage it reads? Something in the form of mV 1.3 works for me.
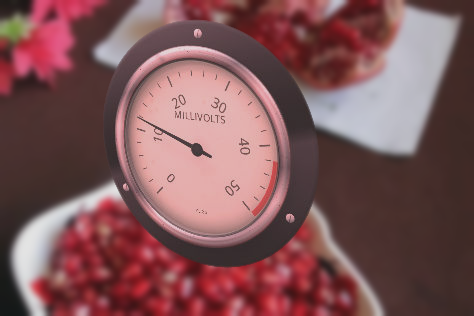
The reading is mV 12
